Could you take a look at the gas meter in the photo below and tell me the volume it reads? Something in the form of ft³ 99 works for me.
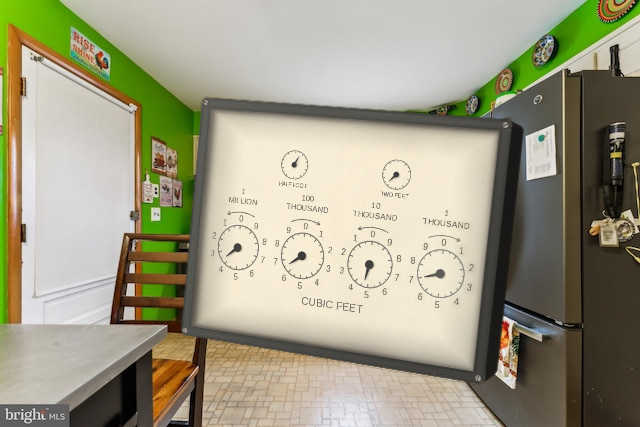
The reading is ft³ 364700
